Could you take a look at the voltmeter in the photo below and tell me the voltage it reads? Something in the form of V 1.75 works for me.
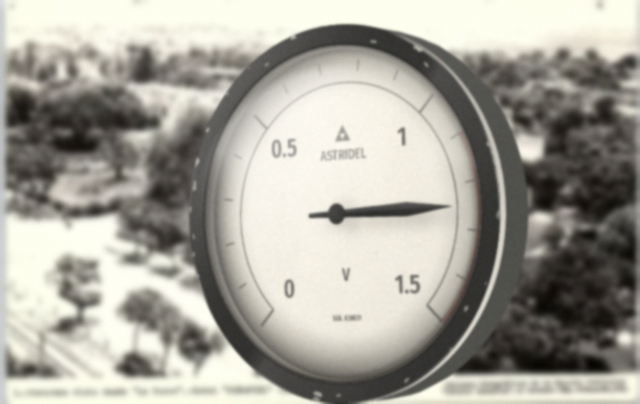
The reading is V 1.25
